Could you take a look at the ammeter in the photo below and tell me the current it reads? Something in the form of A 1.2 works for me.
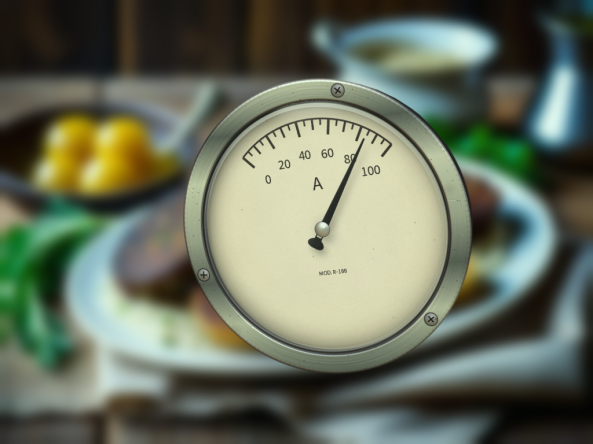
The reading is A 85
